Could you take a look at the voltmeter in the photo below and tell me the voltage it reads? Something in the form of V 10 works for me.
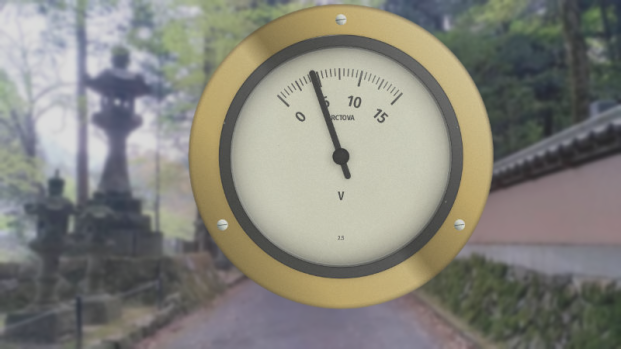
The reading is V 4.5
